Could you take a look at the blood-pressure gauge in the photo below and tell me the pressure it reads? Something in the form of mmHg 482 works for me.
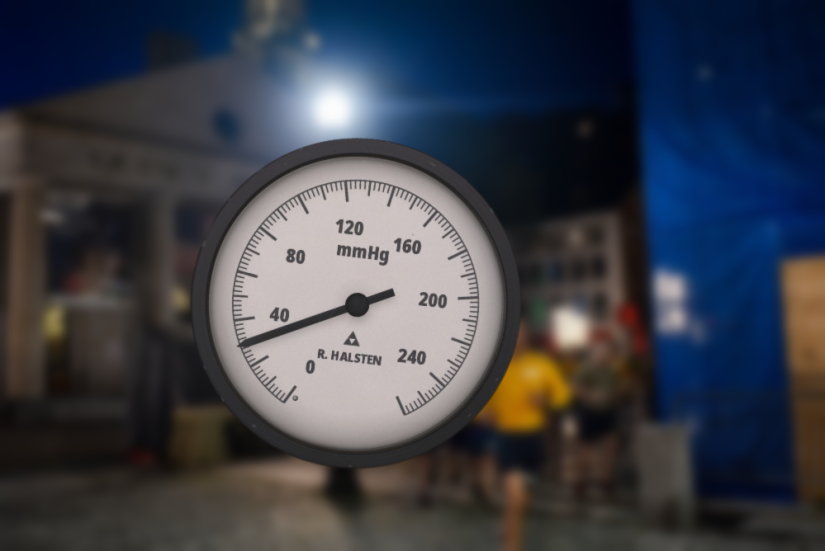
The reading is mmHg 30
